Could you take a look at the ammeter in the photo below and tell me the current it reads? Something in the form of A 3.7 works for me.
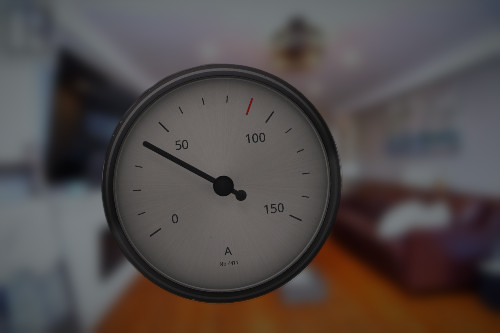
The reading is A 40
